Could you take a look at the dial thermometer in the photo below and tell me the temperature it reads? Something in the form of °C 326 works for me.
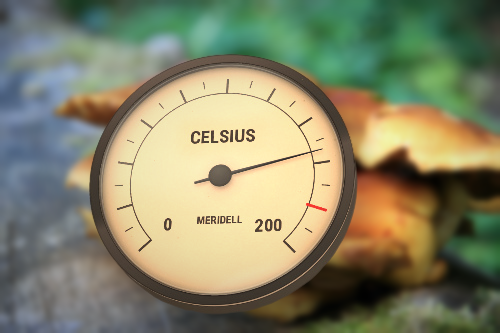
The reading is °C 155
